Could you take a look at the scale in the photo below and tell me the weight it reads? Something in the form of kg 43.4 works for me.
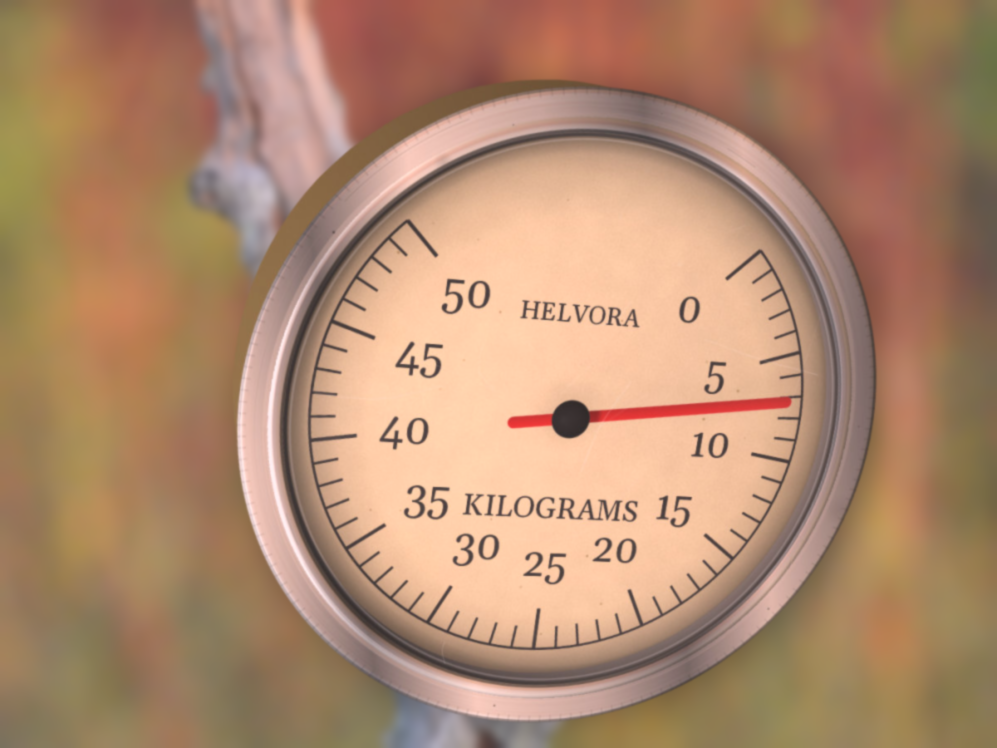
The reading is kg 7
